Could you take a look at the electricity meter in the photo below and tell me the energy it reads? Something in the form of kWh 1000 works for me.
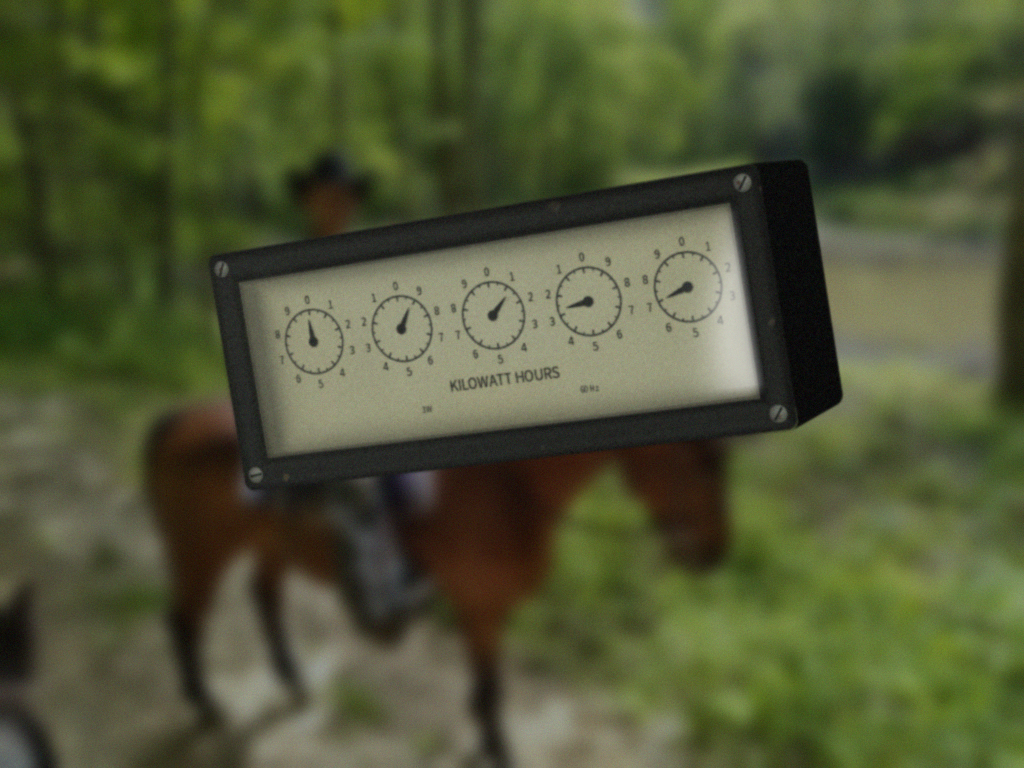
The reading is kWh 99127
